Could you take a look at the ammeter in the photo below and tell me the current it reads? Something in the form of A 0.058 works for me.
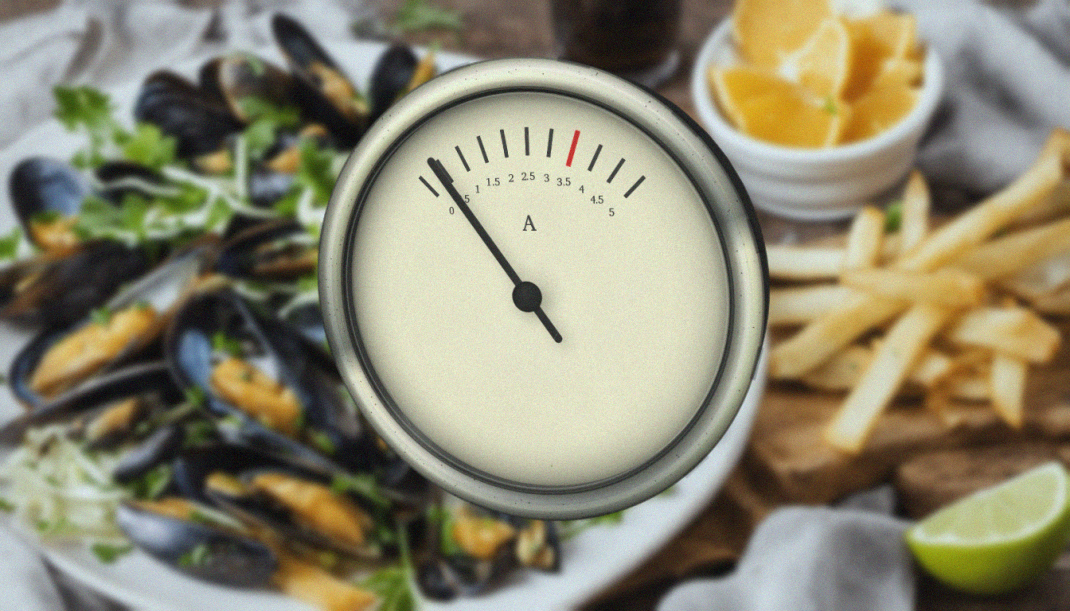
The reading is A 0.5
